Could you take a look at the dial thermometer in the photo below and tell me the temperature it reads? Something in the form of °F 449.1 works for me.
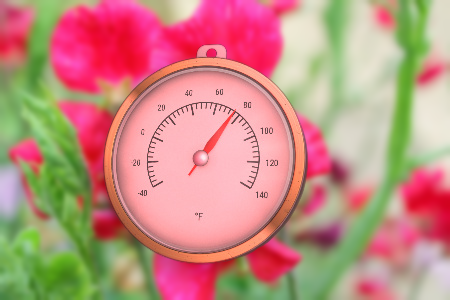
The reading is °F 76
